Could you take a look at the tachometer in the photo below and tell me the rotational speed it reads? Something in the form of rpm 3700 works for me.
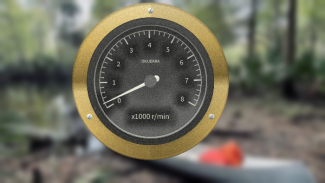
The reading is rpm 200
